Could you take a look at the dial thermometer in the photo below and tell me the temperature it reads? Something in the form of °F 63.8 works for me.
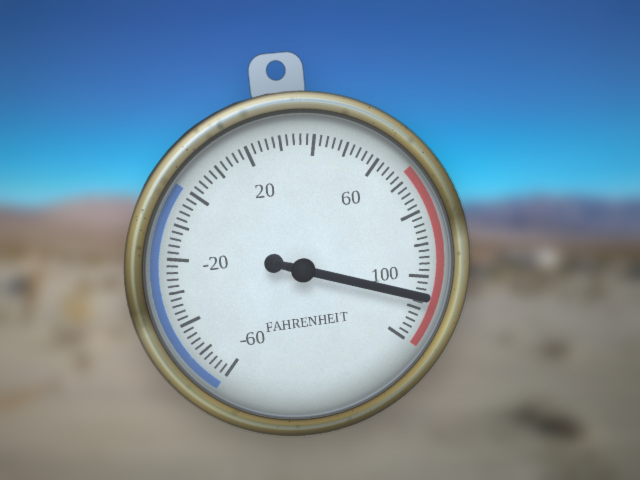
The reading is °F 106
